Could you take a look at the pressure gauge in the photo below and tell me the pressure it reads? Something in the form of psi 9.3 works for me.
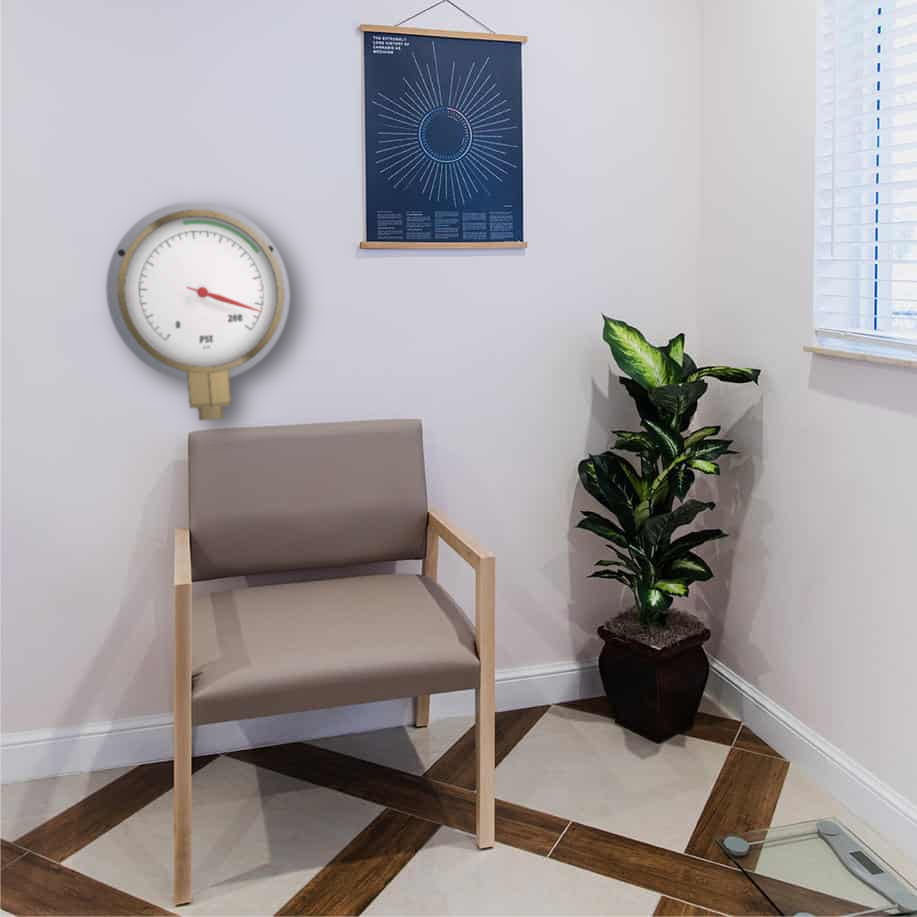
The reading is psi 185
